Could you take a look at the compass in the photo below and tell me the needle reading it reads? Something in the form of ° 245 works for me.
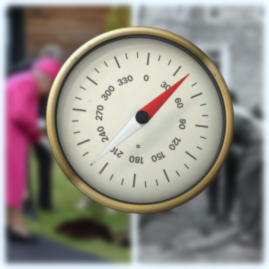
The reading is ° 40
